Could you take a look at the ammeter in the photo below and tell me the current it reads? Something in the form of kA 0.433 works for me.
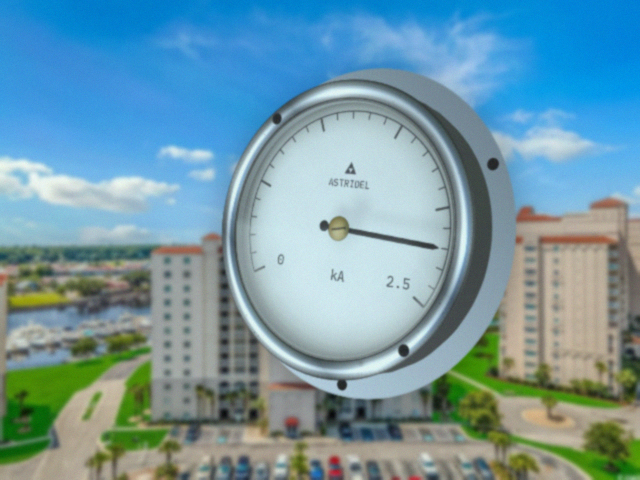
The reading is kA 2.2
